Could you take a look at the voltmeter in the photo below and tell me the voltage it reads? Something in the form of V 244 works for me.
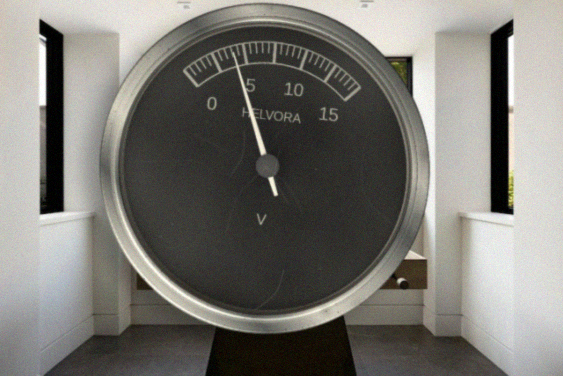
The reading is V 4
